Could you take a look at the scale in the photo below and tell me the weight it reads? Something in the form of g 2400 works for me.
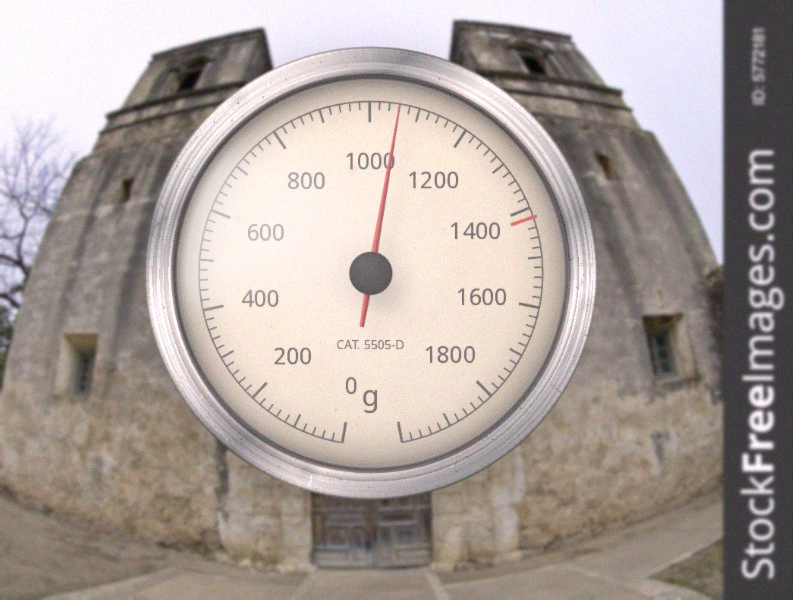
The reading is g 1060
